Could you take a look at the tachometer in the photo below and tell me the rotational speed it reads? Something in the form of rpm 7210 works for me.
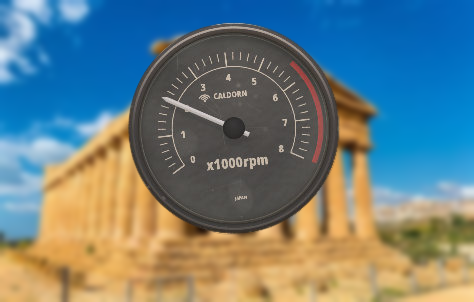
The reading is rpm 2000
